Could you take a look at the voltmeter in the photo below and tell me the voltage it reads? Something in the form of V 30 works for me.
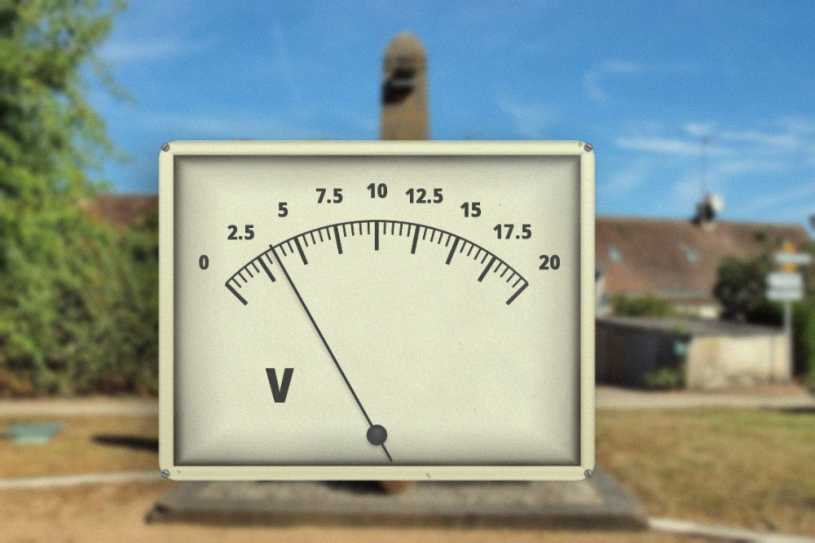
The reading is V 3.5
